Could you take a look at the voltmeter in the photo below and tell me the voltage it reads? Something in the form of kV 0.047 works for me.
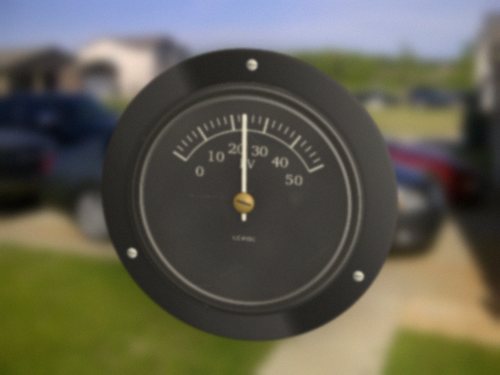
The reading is kV 24
